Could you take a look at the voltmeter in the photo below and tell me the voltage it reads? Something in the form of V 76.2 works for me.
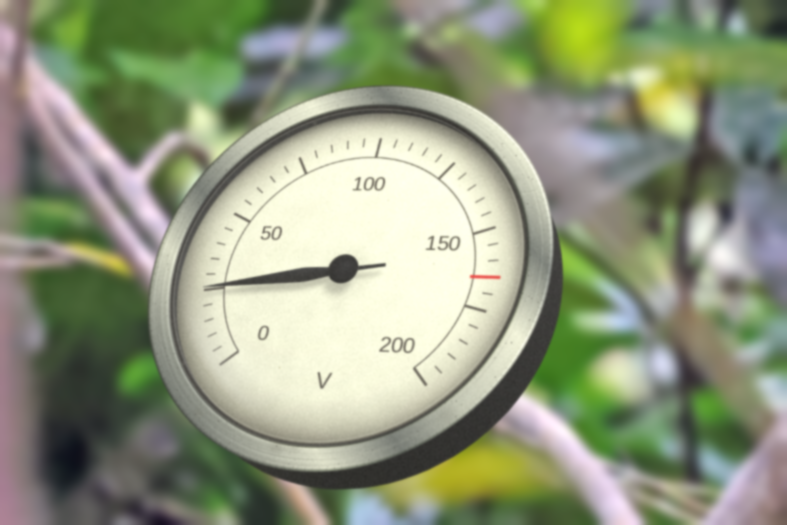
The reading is V 25
